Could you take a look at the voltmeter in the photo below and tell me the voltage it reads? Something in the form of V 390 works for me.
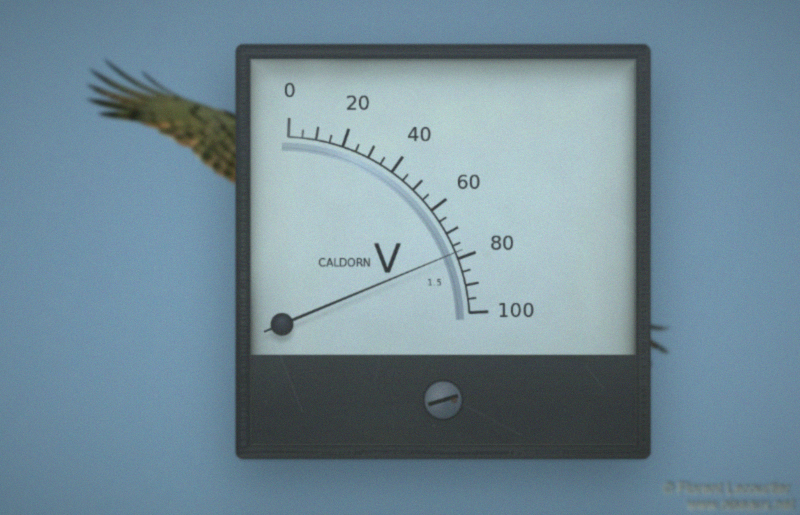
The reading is V 77.5
